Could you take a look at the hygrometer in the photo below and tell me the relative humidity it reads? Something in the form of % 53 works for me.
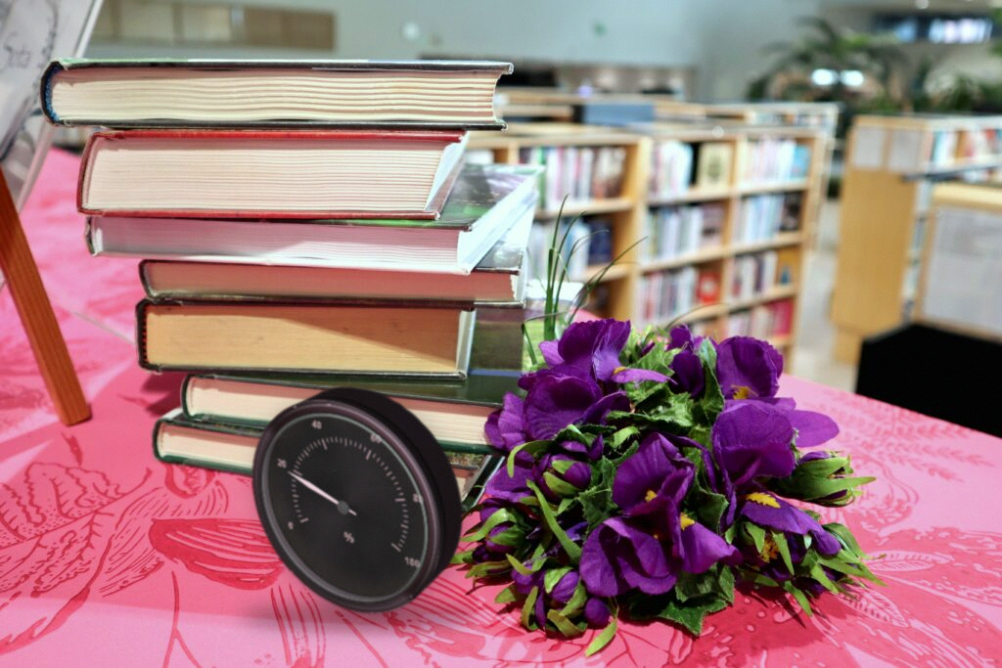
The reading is % 20
